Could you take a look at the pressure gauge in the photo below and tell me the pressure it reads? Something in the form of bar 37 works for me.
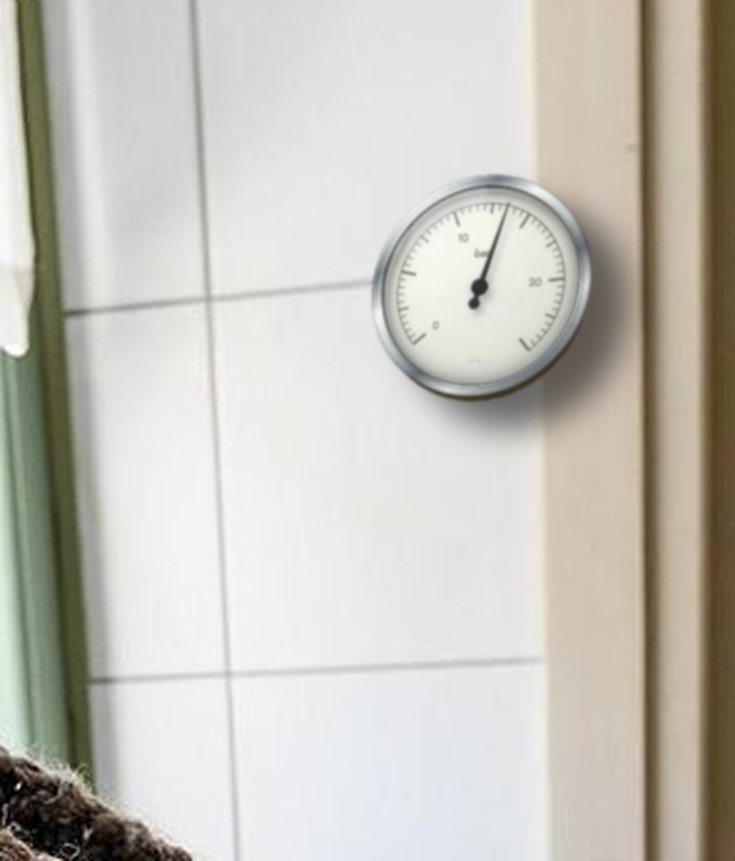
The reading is bar 13.5
